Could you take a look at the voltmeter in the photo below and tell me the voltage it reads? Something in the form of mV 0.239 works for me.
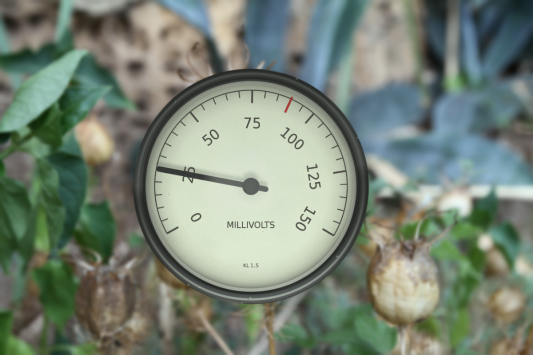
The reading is mV 25
